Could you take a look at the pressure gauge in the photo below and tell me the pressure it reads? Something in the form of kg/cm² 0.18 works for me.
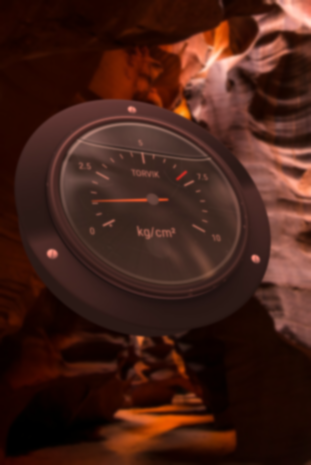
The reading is kg/cm² 1
